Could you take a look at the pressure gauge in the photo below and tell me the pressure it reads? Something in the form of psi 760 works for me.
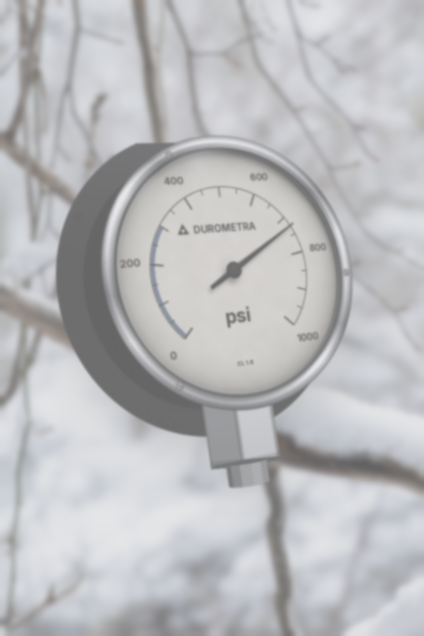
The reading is psi 725
